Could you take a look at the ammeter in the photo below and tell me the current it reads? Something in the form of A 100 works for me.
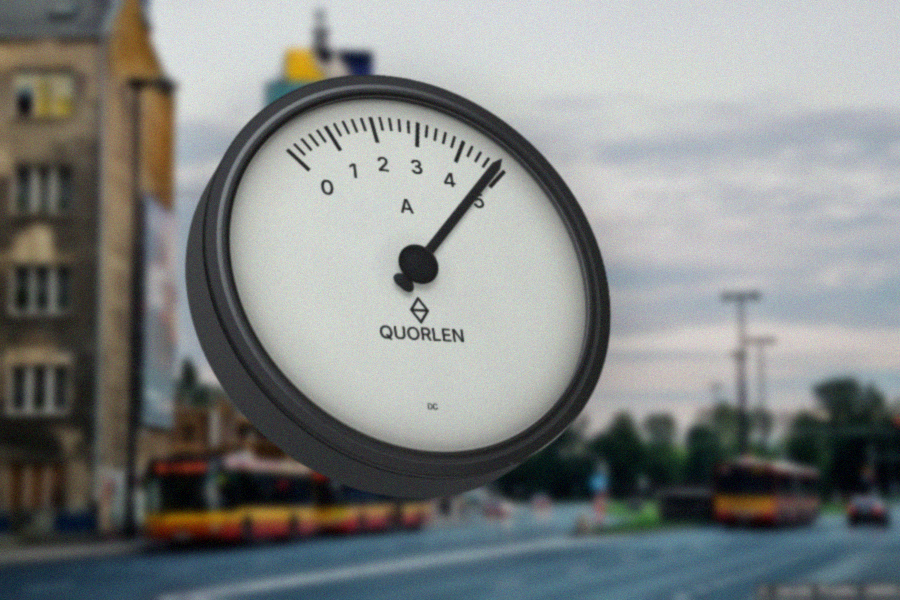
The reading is A 4.8
